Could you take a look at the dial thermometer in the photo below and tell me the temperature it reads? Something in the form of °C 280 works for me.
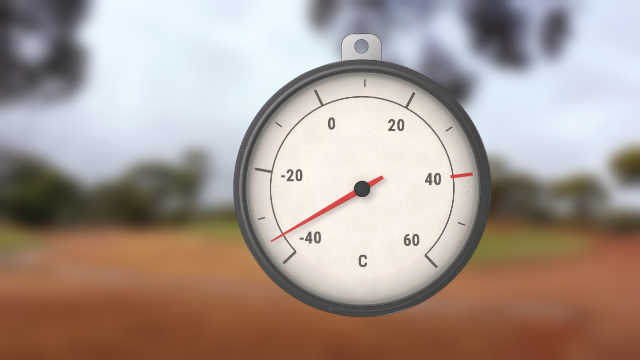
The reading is °C -35
